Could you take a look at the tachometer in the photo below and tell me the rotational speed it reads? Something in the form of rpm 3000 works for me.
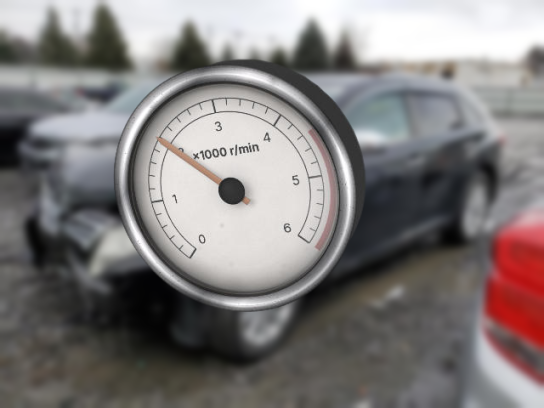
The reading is rpm 2000
